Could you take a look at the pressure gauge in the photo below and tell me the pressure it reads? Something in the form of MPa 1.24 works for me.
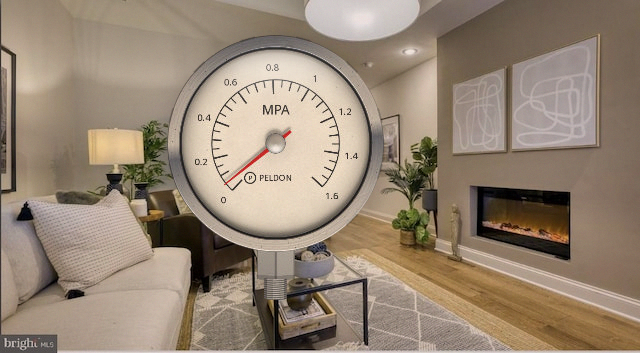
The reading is MPa 0.05
